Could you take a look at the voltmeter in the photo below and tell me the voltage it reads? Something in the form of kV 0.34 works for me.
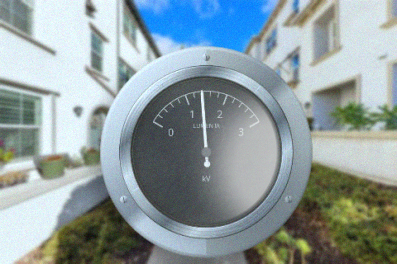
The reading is kV 1.4
